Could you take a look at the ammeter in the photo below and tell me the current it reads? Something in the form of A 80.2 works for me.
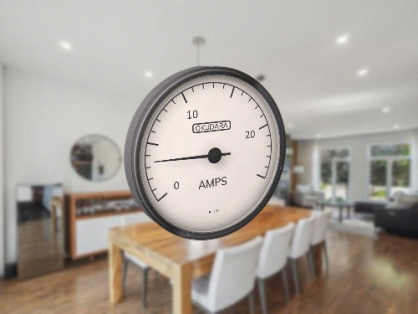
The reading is A 3.5
